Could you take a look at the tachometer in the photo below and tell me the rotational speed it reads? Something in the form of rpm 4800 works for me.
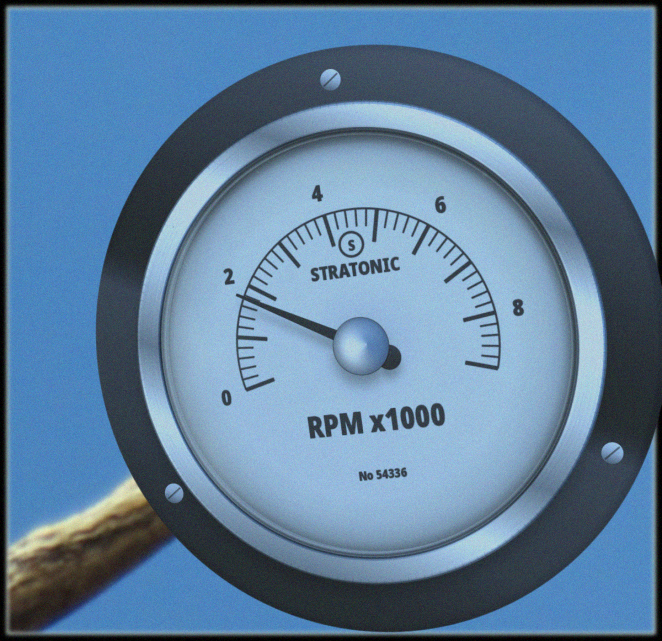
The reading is rpm 1800
